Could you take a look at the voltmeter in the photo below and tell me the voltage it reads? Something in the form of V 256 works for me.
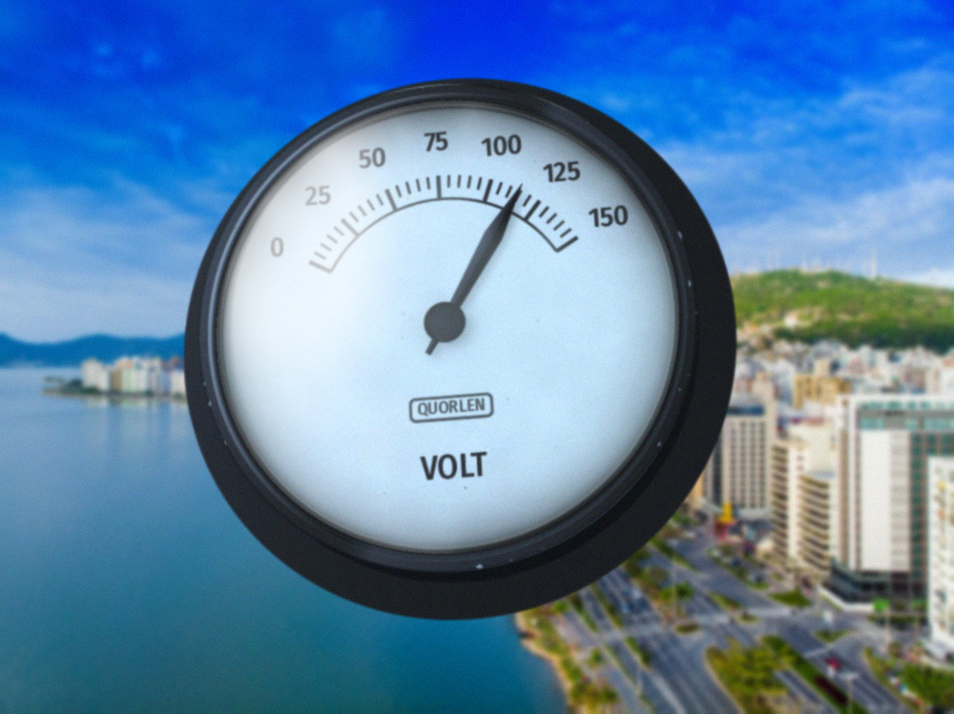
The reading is V 115
